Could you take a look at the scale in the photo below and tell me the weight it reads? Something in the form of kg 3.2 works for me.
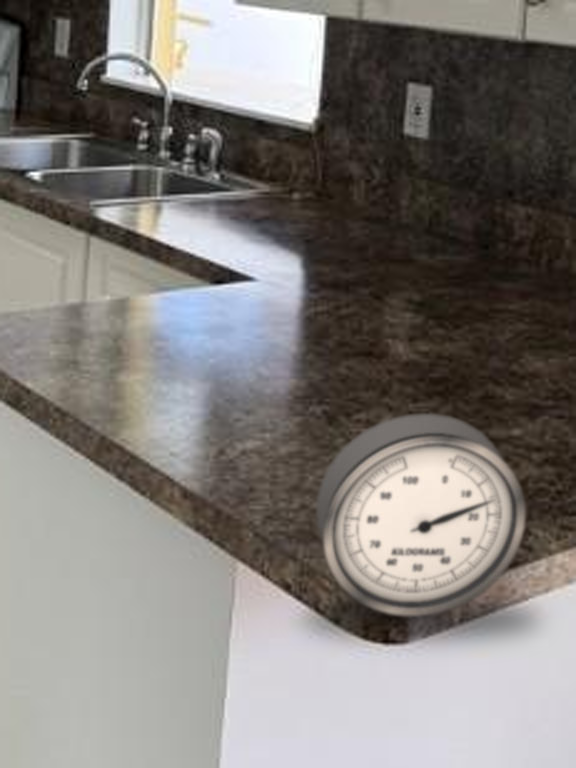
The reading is kg 15
